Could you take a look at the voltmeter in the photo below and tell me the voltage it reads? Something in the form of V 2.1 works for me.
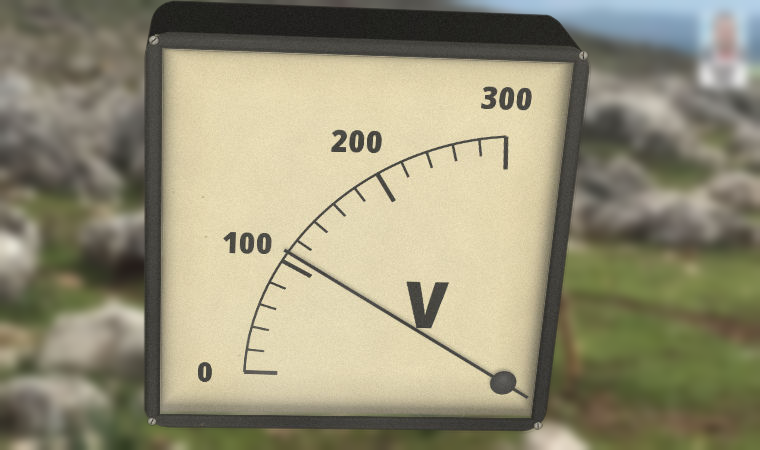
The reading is V 110
